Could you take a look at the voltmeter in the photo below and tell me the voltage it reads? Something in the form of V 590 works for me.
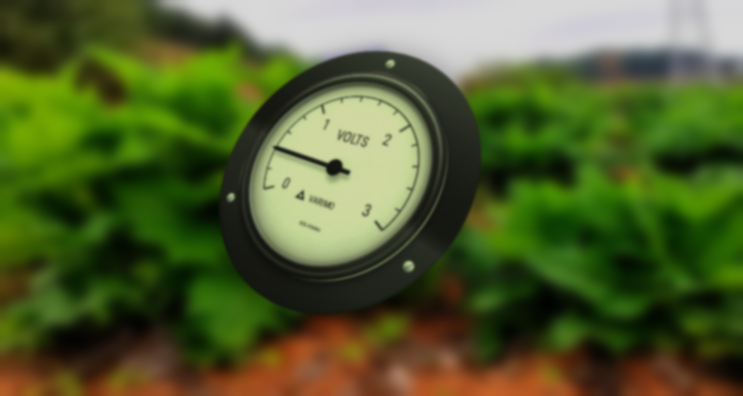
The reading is V 0.4
